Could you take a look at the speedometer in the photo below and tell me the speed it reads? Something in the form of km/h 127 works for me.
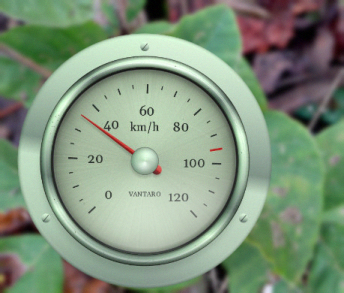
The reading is km/h 35
